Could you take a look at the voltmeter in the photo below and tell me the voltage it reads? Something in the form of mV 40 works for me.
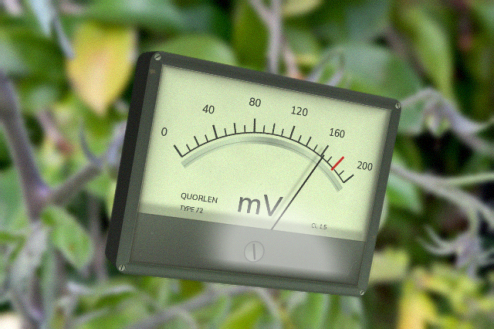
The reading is mV 160
